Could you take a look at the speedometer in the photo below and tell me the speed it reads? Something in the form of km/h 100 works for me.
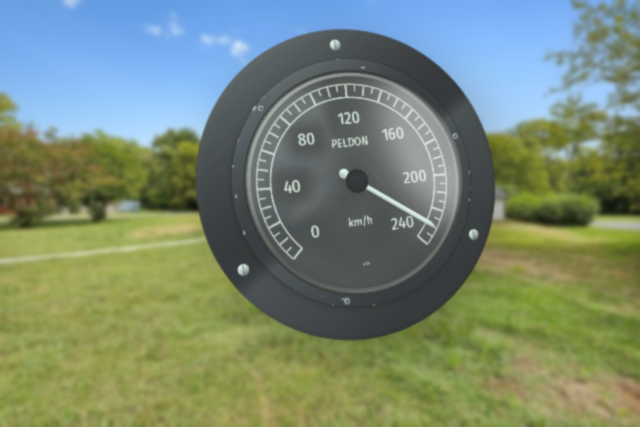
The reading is km/h 230
